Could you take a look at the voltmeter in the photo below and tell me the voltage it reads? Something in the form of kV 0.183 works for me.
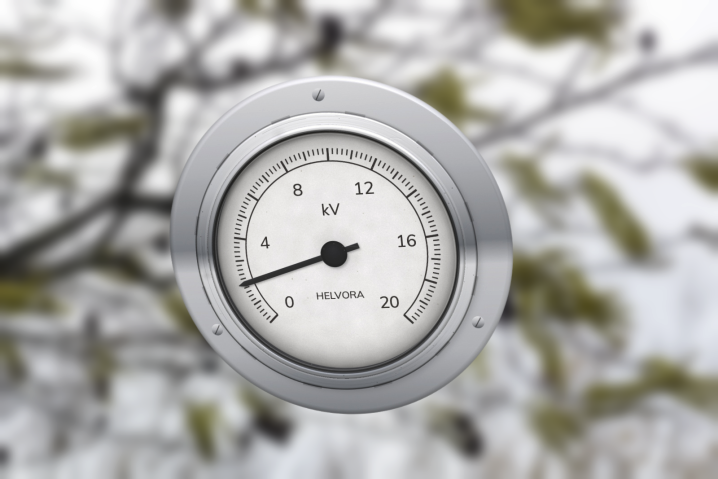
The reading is kV 2
